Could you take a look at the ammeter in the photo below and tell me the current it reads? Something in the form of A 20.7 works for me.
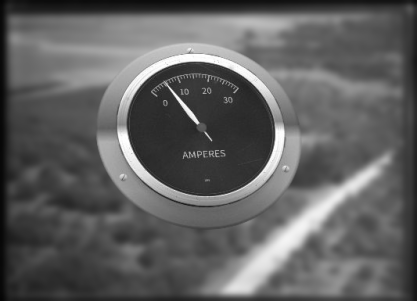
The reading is A 5
